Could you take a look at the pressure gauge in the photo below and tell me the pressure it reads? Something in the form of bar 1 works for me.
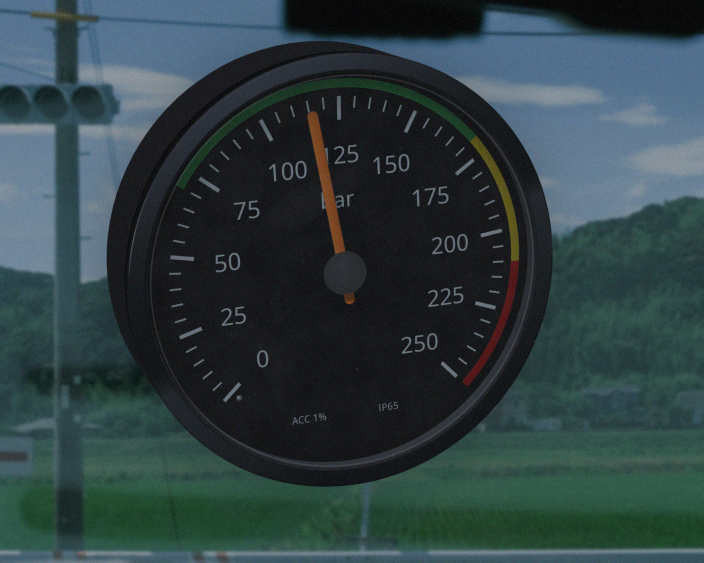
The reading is bar 115
